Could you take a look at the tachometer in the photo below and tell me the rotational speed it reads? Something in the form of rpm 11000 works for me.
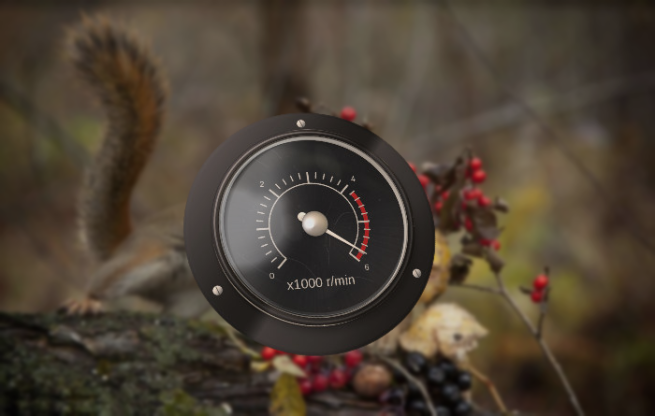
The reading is rpm 5800
